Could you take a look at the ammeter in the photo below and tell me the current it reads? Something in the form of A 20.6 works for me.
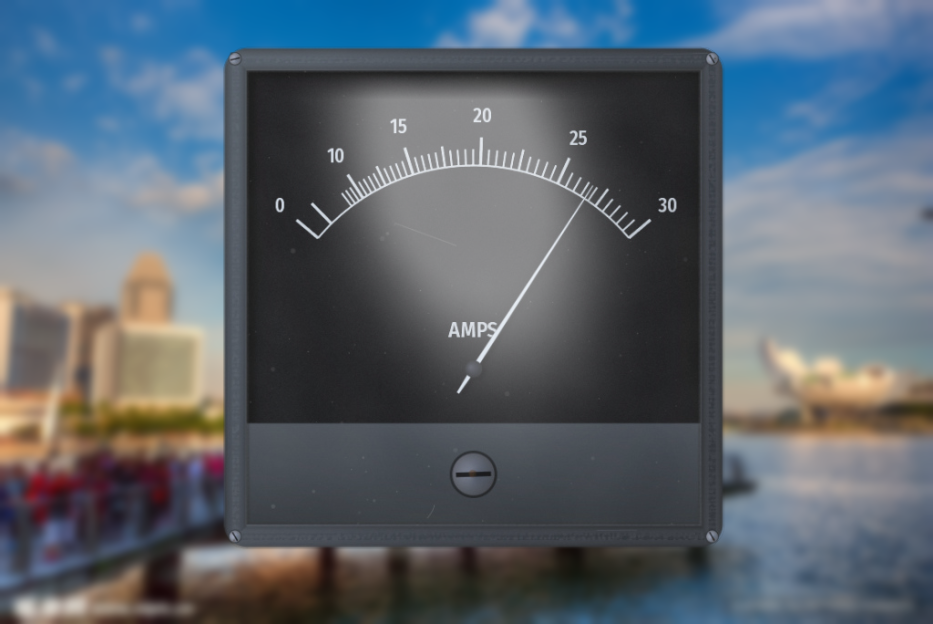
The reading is A 26.75
